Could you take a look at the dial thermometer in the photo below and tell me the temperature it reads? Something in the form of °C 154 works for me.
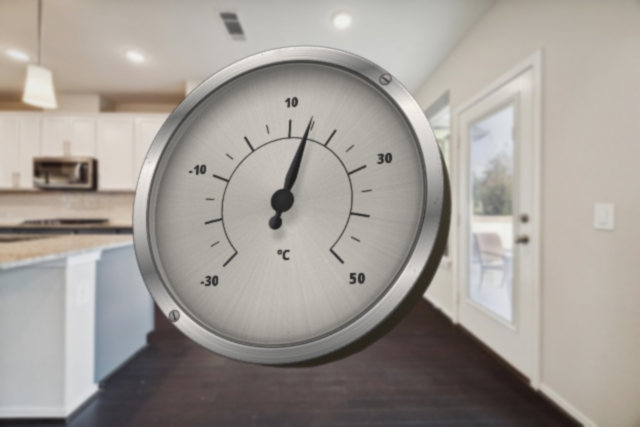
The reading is °C 15
